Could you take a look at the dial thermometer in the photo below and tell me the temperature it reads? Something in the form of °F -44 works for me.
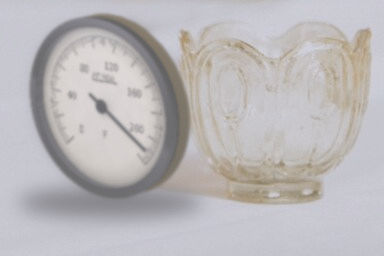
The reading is °F 210
